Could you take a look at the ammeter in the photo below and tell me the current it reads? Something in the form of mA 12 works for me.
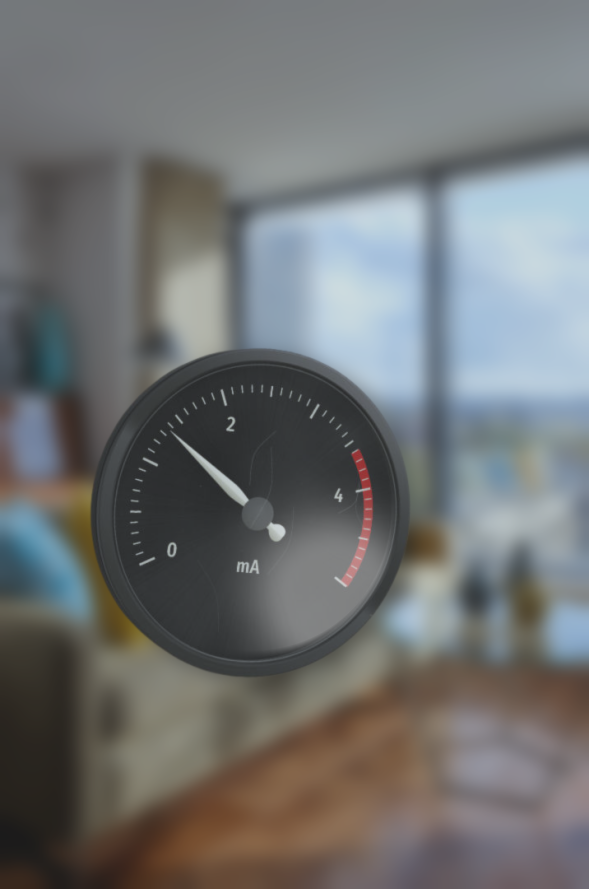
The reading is mA 1.35
